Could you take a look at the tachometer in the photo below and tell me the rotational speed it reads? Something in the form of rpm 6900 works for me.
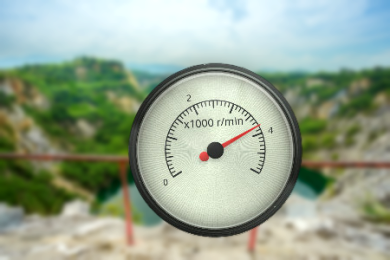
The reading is rpm 3800
